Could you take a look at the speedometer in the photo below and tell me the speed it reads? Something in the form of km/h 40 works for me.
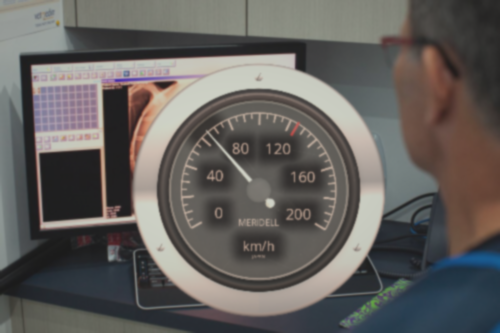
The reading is km/h 65
